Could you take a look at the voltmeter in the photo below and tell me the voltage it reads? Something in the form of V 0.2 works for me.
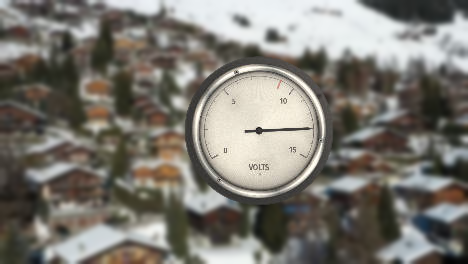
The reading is V 13
